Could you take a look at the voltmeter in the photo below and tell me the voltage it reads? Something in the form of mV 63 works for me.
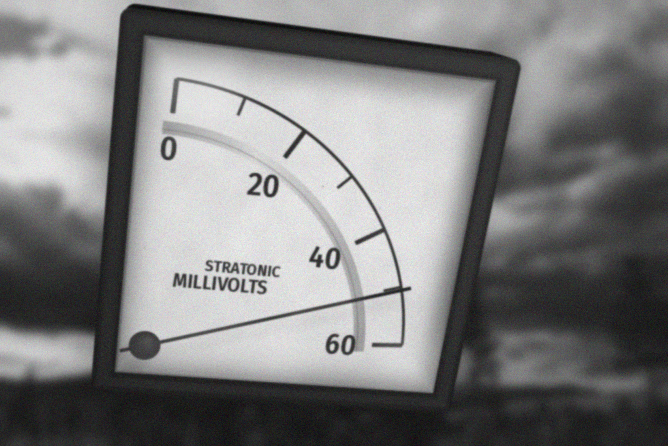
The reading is mV 50
